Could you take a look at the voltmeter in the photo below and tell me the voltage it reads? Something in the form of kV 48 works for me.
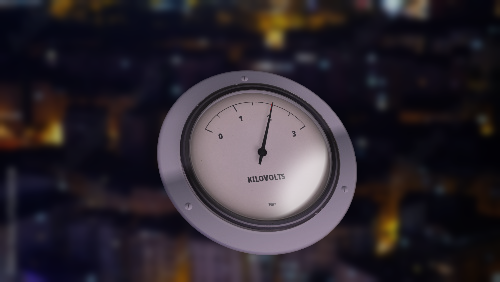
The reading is kV 2
